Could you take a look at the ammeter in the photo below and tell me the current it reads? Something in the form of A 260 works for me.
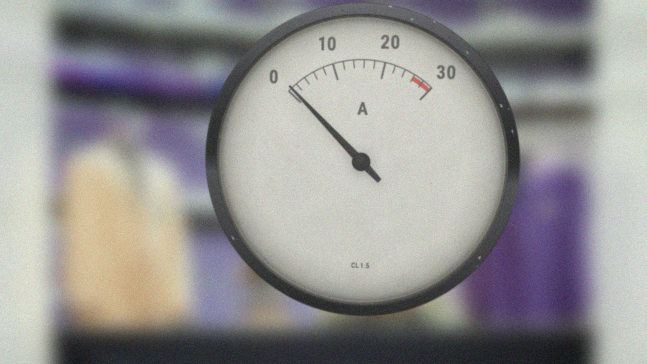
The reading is A 1
